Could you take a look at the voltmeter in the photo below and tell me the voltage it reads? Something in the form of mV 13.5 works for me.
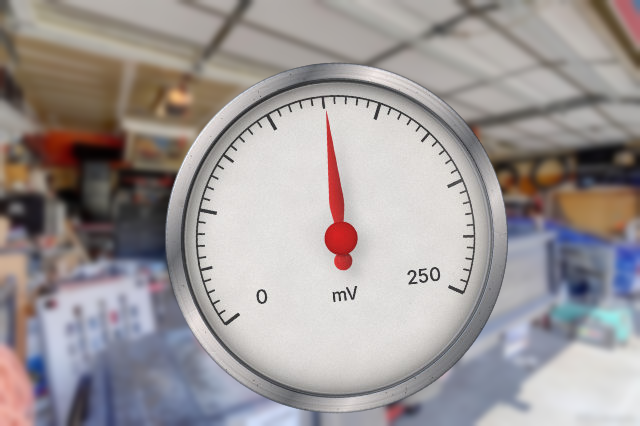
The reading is mV 125
